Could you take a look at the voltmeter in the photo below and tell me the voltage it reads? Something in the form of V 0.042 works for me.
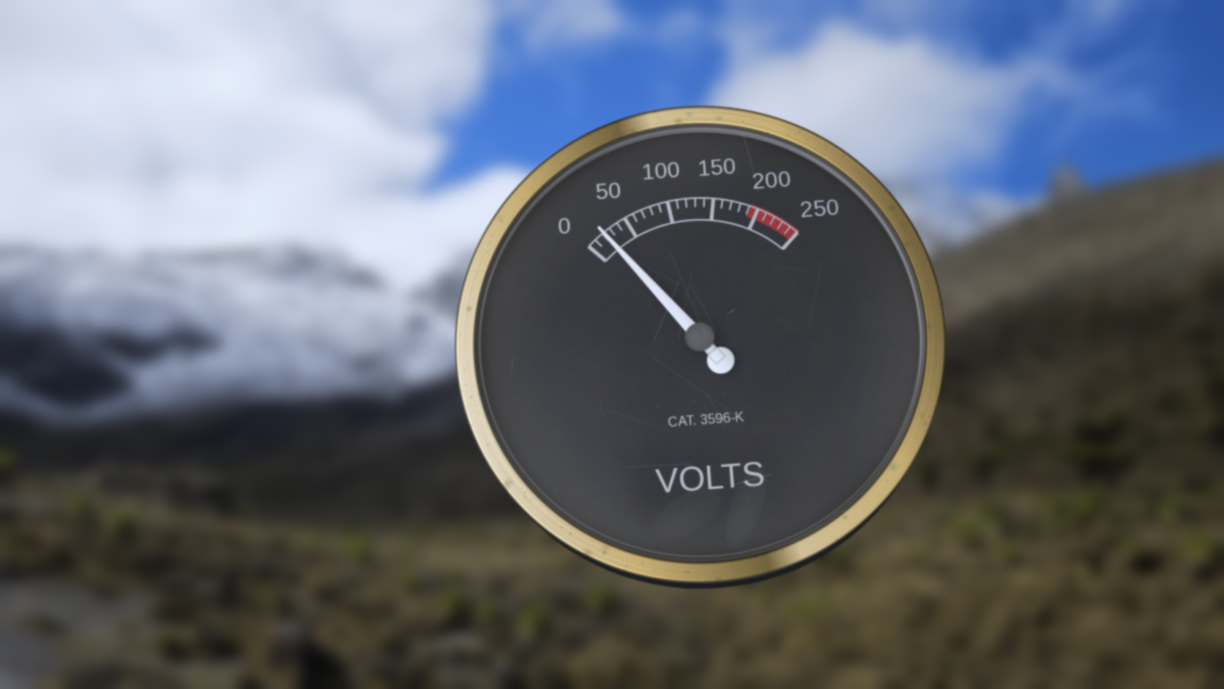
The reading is V 20
